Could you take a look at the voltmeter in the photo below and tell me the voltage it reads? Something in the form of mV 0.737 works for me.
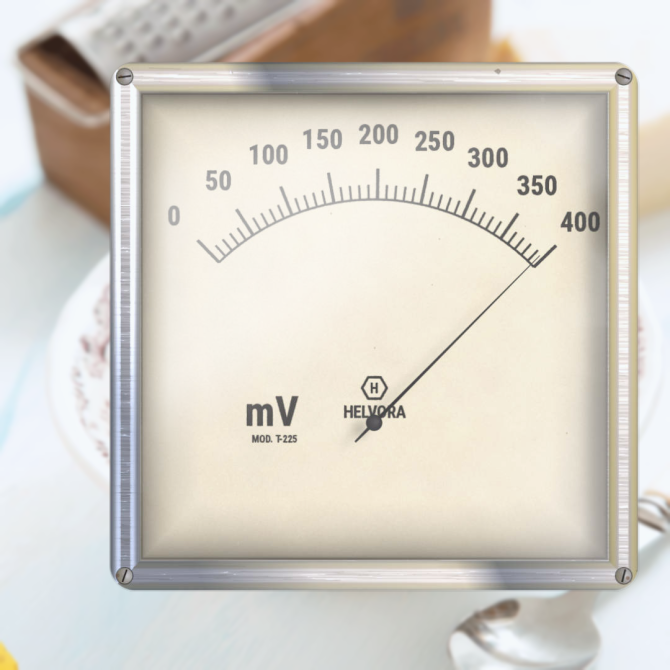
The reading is mV 395
